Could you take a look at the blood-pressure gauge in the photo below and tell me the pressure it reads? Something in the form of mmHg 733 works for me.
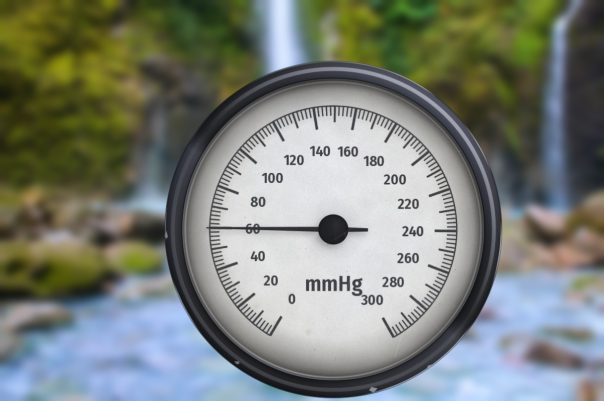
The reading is mmHg 60
